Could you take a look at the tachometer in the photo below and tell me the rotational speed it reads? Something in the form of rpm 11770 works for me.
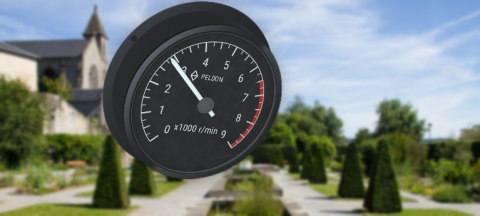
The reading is rpm 2875
